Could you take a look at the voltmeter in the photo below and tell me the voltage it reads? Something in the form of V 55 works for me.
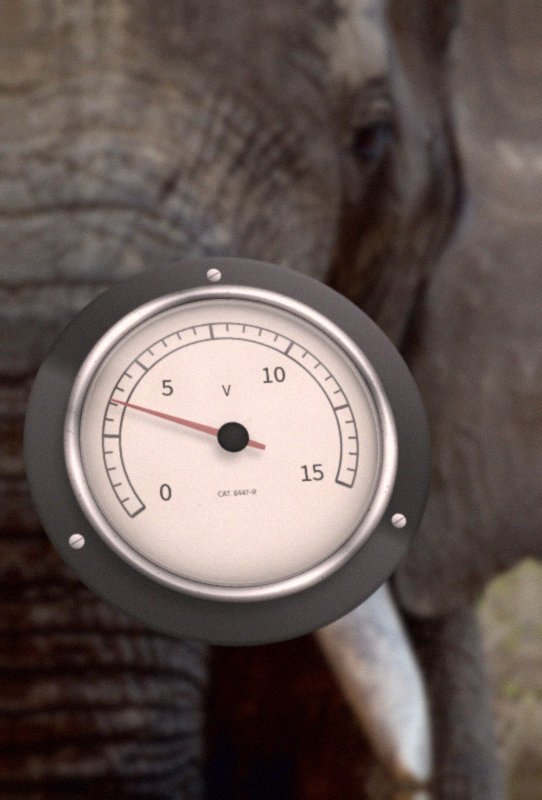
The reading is V 3.5
